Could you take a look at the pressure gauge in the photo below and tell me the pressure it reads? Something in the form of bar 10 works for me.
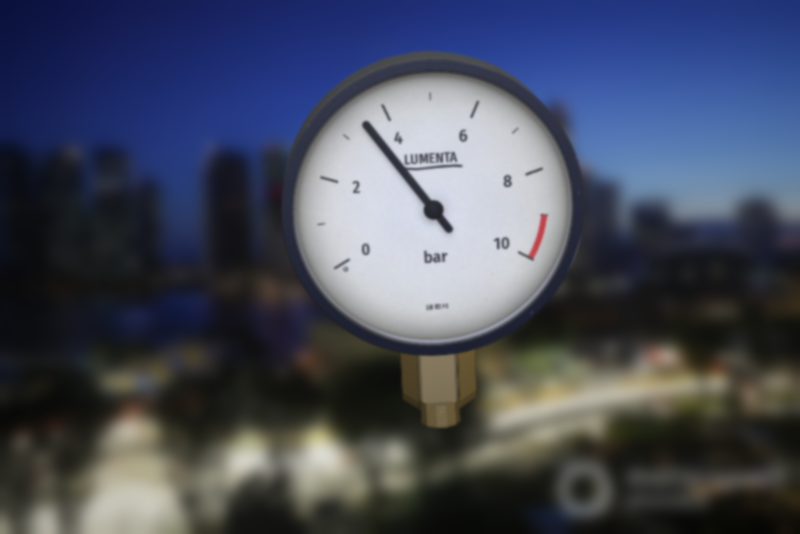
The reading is bar 3.5
